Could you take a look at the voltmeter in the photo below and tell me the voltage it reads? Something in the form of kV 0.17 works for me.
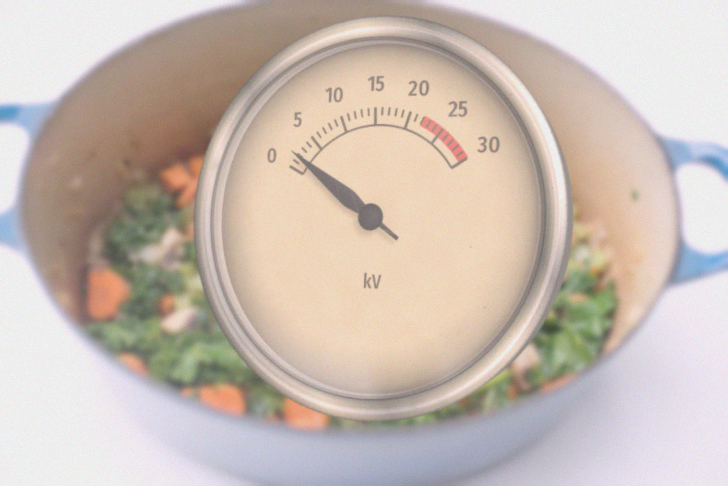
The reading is kV 2
